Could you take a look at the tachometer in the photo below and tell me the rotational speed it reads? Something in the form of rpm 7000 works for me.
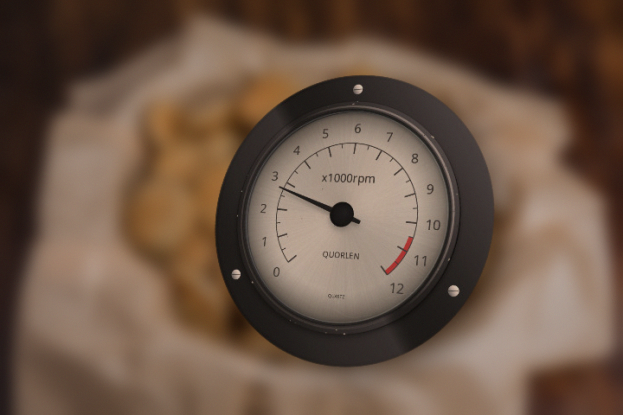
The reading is rpm 2750
